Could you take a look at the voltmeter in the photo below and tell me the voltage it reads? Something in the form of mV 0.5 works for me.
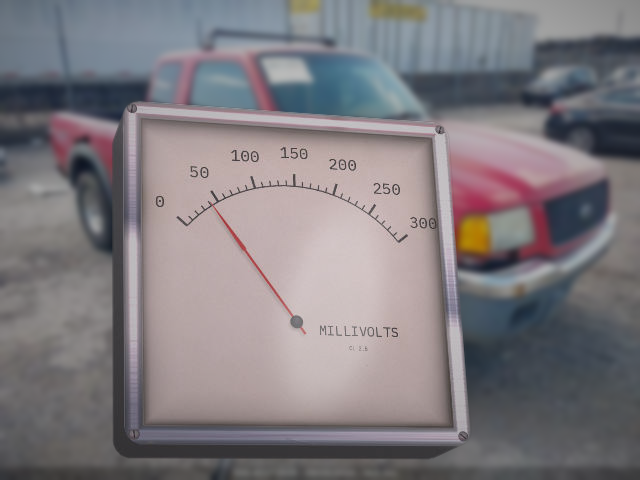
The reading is mV 40
